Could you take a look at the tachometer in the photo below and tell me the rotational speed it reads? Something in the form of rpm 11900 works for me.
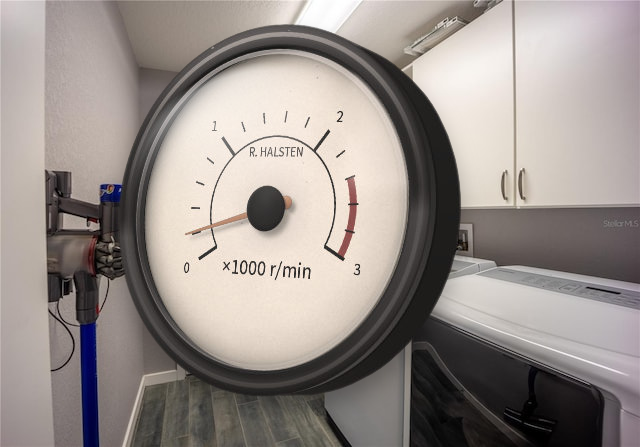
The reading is rpm 200
